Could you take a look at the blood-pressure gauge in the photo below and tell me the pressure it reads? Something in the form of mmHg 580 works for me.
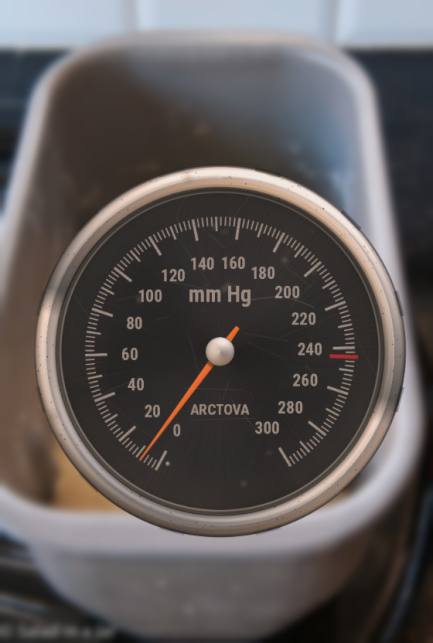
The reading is mmHg 8
